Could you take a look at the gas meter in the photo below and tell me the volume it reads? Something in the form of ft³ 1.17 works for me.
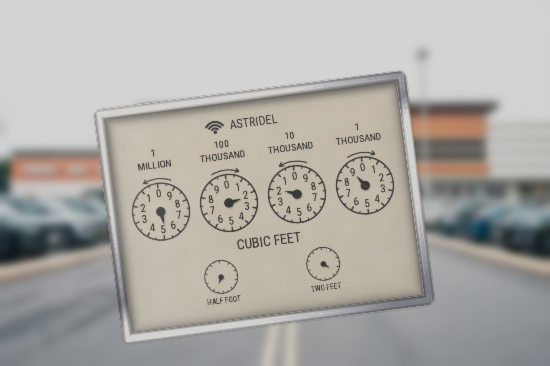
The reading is ft³ 521900
